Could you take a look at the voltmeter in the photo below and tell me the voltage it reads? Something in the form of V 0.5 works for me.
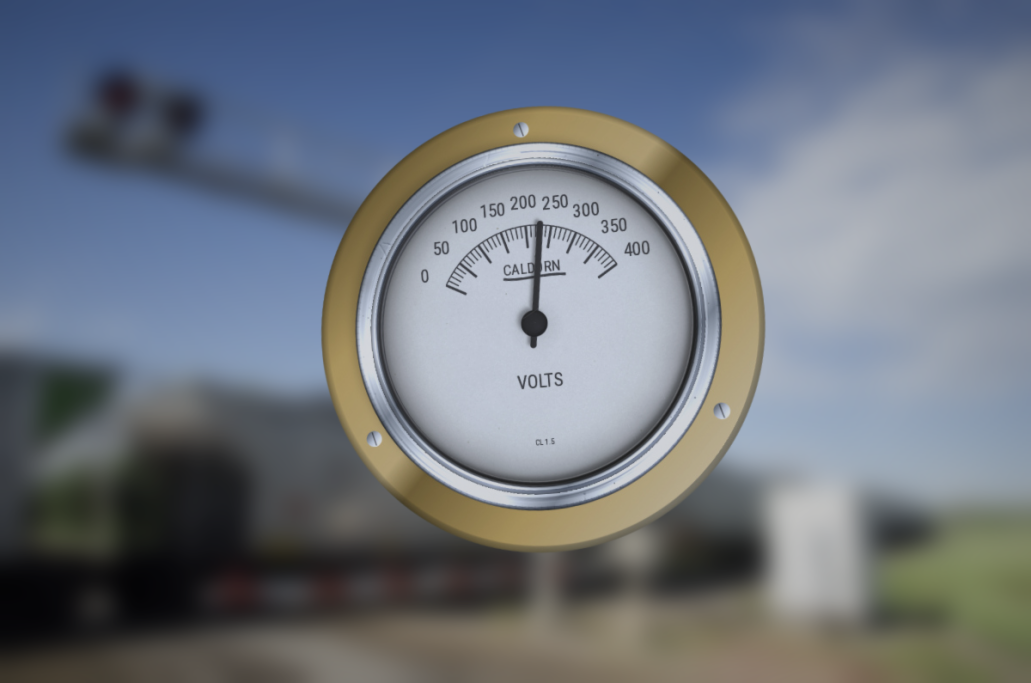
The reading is V 230
